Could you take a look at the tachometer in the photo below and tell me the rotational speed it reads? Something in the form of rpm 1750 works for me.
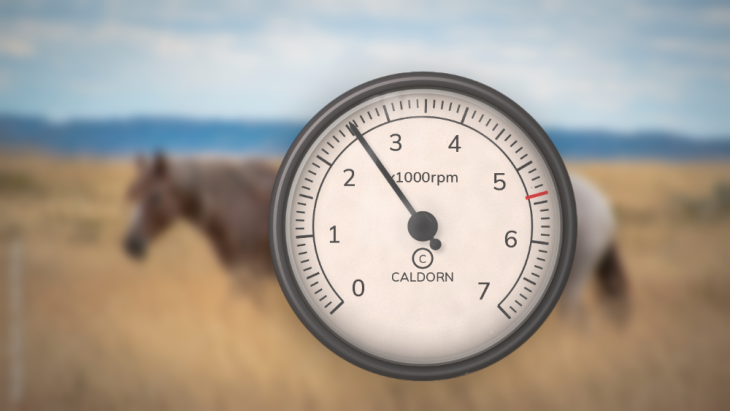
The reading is rpm 2550
